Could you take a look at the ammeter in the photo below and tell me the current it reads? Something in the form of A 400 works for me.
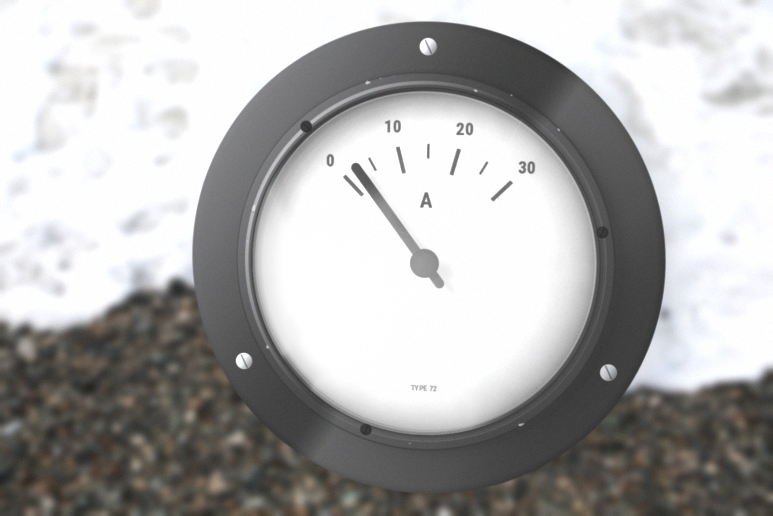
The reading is A 2.5
